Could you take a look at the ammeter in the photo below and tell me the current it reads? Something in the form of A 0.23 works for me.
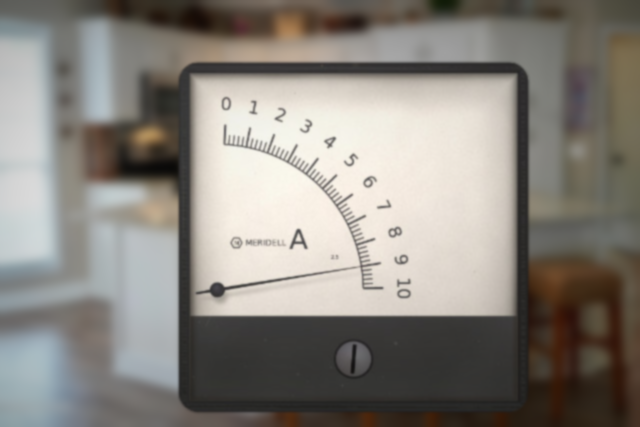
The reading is A 9
